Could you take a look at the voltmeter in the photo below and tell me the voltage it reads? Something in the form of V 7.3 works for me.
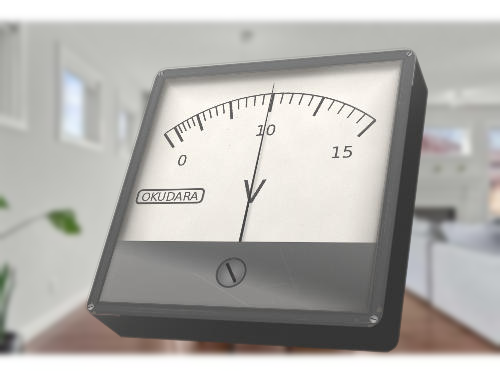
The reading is V 10
